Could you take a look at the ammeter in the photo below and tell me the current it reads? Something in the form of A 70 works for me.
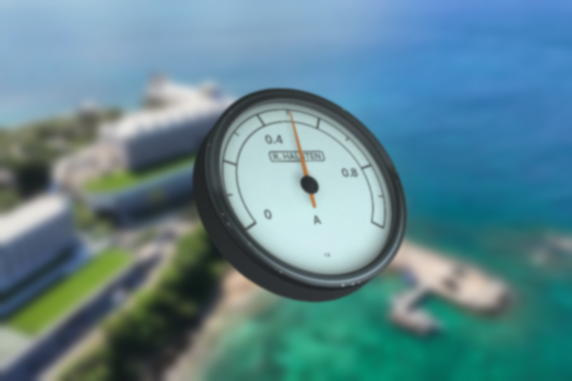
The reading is A 0.5
